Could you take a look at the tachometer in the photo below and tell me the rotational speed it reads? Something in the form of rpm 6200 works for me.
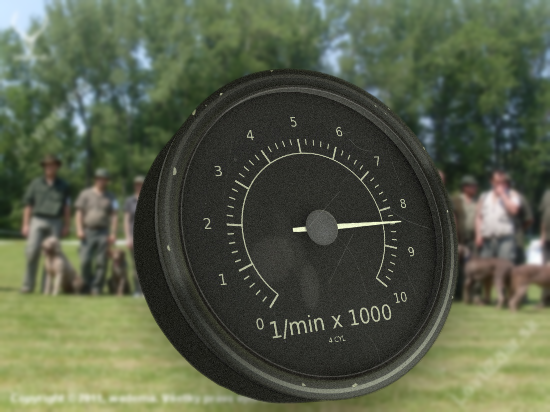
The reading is rpm 8400
